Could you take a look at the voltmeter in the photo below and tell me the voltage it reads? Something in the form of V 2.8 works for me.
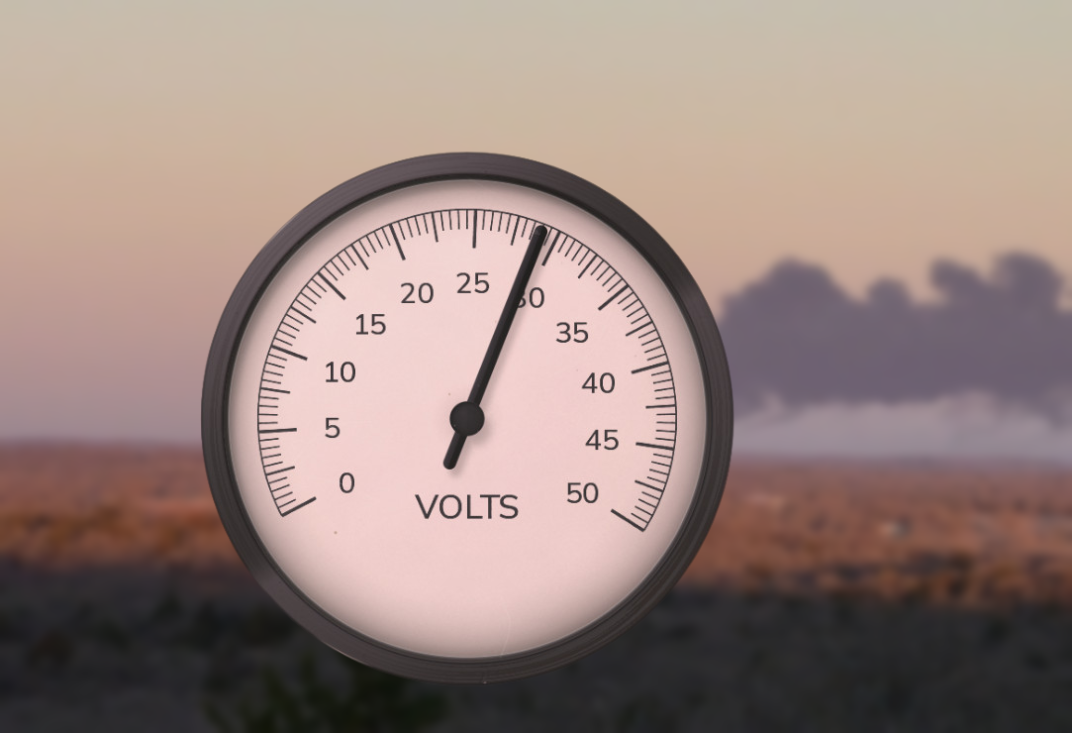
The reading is V 29
